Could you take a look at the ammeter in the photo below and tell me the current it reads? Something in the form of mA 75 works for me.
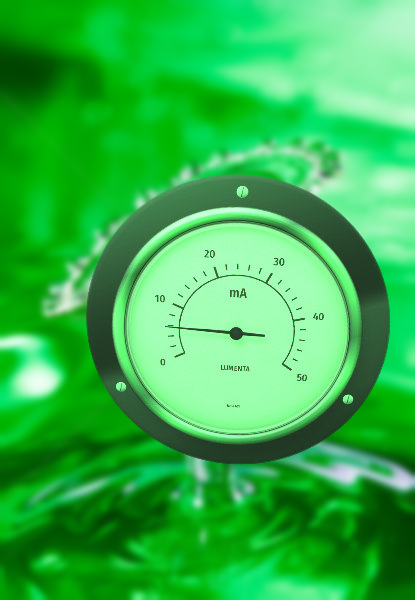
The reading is mA 6
